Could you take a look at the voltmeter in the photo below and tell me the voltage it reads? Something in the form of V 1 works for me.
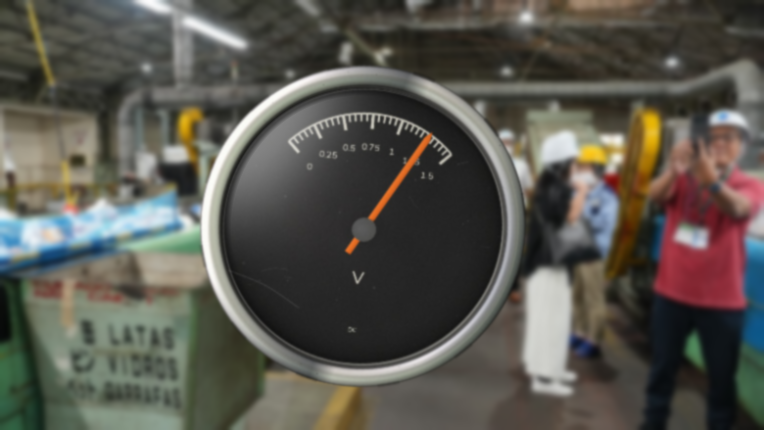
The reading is V 1.25
